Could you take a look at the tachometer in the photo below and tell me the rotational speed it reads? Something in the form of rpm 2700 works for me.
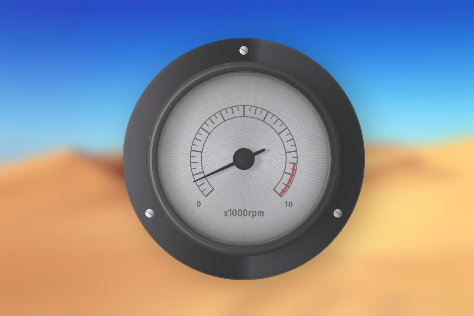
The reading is rpm 750
